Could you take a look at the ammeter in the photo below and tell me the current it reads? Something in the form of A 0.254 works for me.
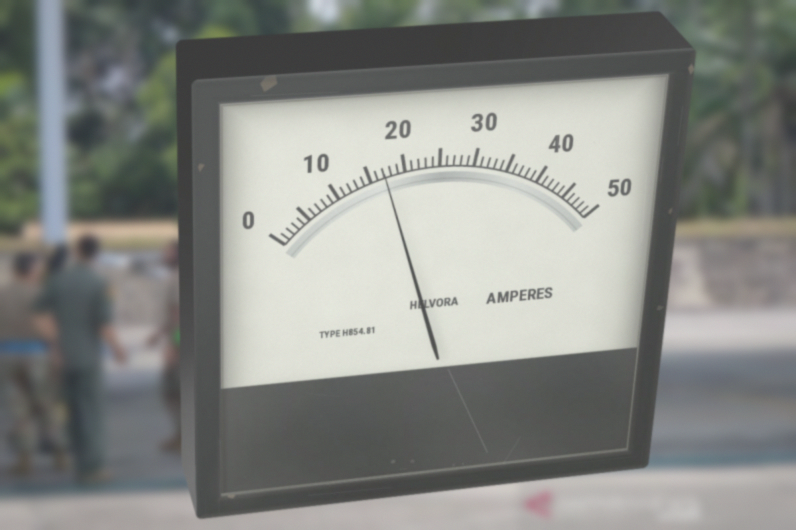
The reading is A 17
